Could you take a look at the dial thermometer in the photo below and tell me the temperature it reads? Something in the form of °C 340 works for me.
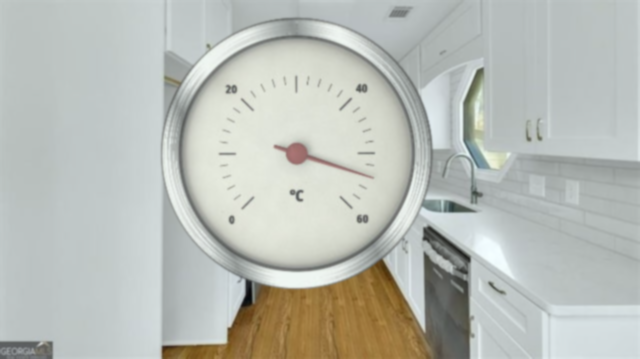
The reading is °C 54
